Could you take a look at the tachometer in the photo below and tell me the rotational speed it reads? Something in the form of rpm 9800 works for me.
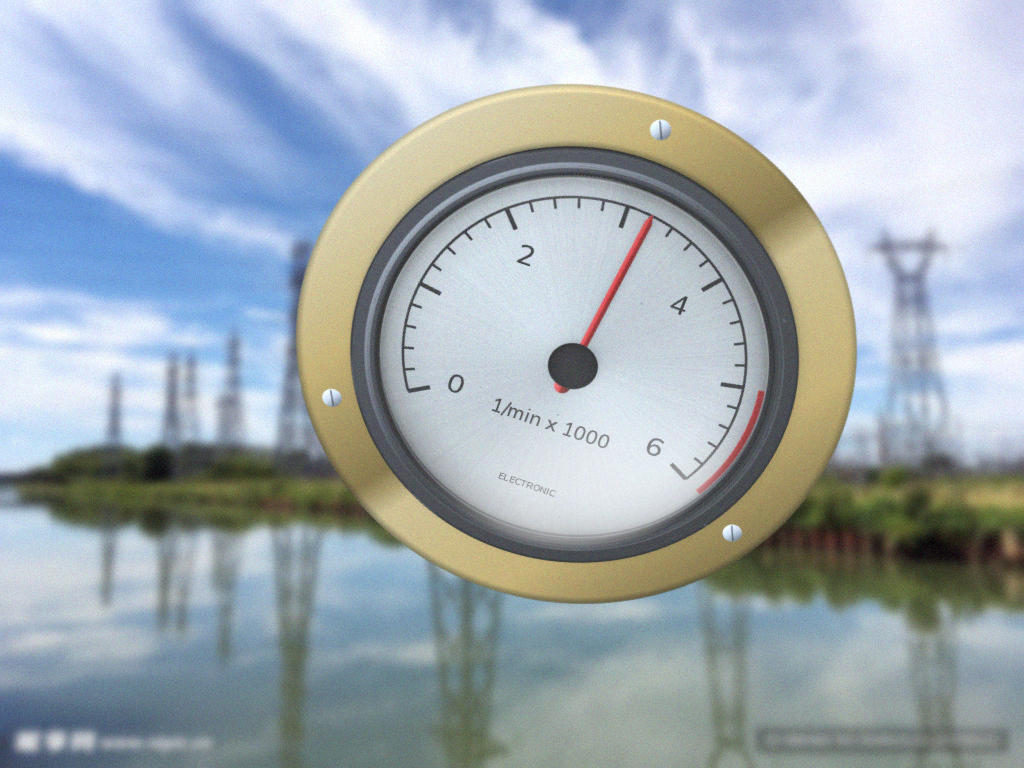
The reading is rpm 3200
